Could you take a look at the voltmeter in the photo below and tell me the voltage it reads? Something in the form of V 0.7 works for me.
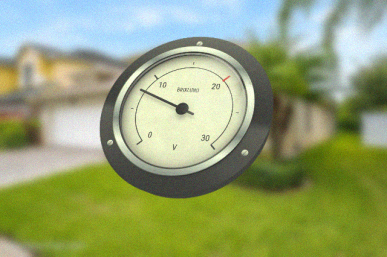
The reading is V 7.5
